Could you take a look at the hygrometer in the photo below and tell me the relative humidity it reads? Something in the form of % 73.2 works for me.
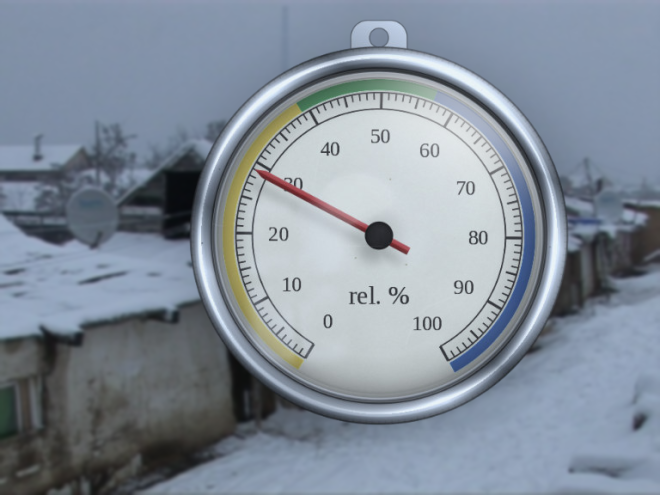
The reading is % 29
